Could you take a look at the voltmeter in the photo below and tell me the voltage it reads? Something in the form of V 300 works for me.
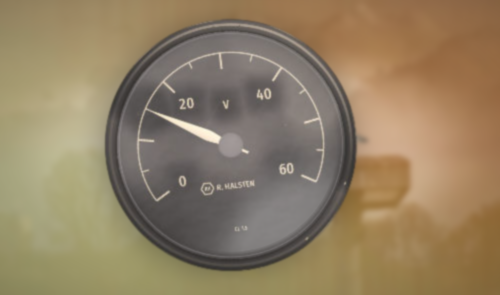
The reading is V 15
